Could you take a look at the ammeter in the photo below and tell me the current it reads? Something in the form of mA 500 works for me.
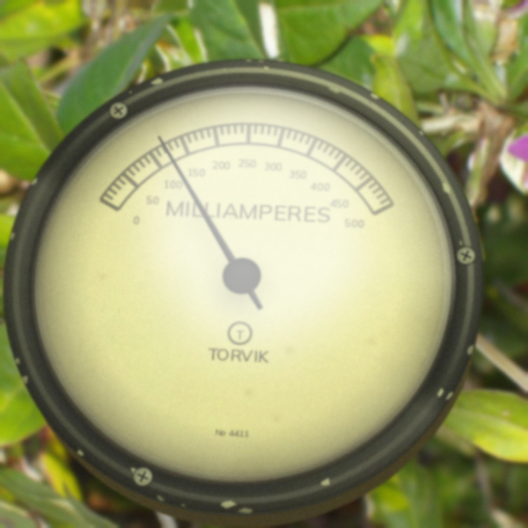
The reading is mA 120
